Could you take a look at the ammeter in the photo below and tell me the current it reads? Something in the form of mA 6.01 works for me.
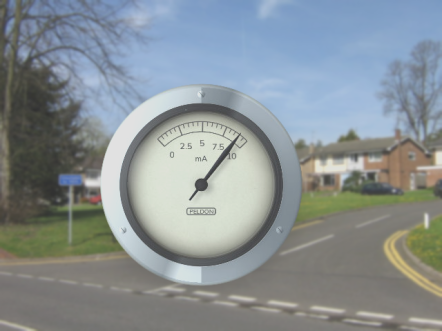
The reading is mA 9
